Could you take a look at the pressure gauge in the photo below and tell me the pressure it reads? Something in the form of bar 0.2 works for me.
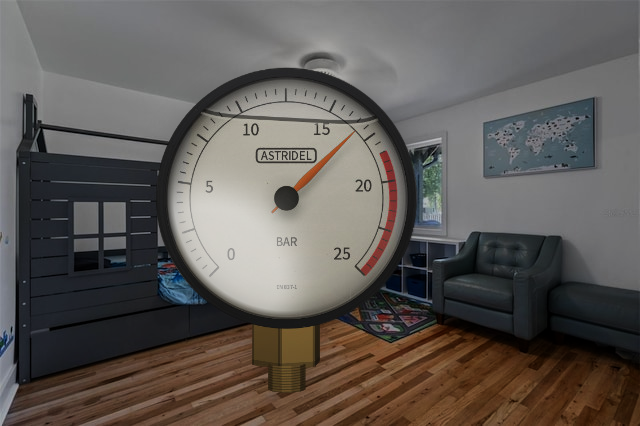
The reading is bar 16.75
